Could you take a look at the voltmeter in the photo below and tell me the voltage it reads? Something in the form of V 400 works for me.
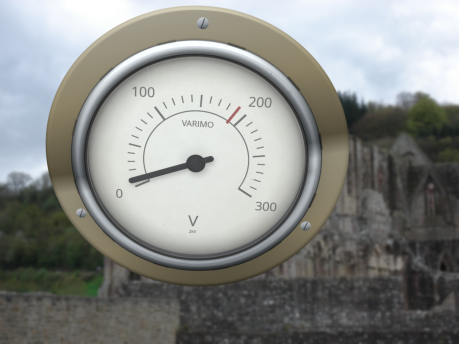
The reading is V 10
